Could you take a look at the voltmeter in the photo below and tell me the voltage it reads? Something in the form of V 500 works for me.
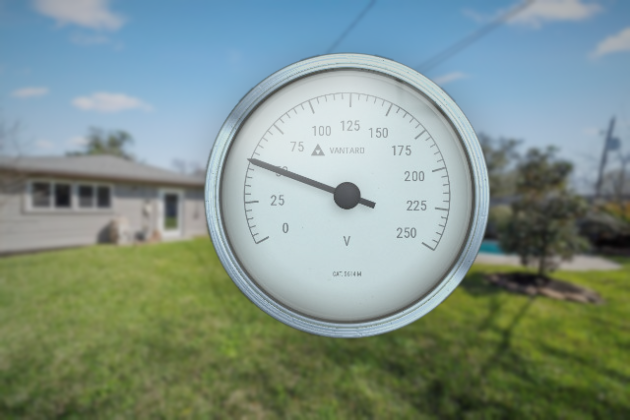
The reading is V 50
